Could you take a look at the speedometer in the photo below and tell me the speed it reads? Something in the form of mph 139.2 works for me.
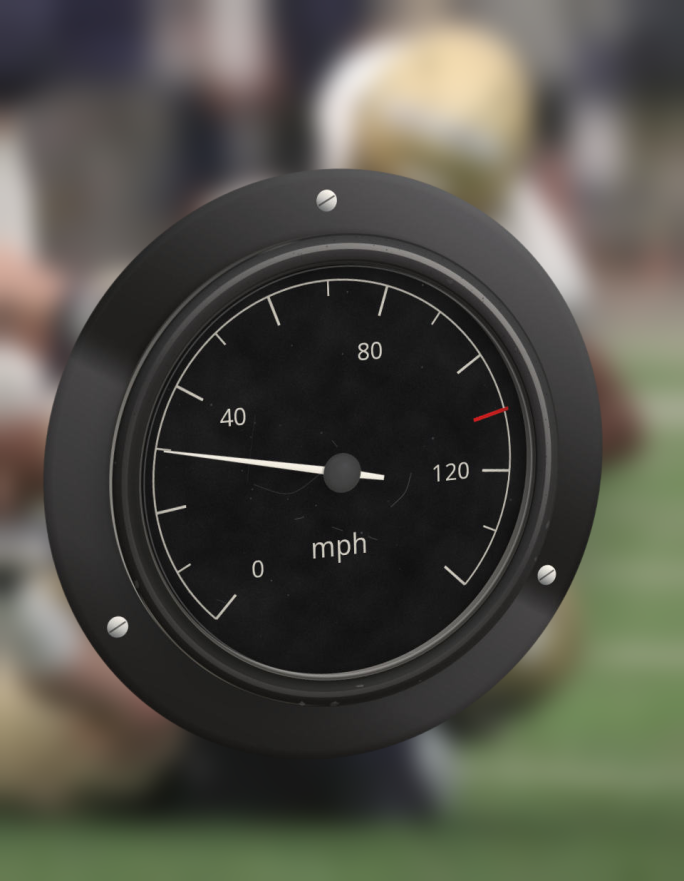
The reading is mph 30
